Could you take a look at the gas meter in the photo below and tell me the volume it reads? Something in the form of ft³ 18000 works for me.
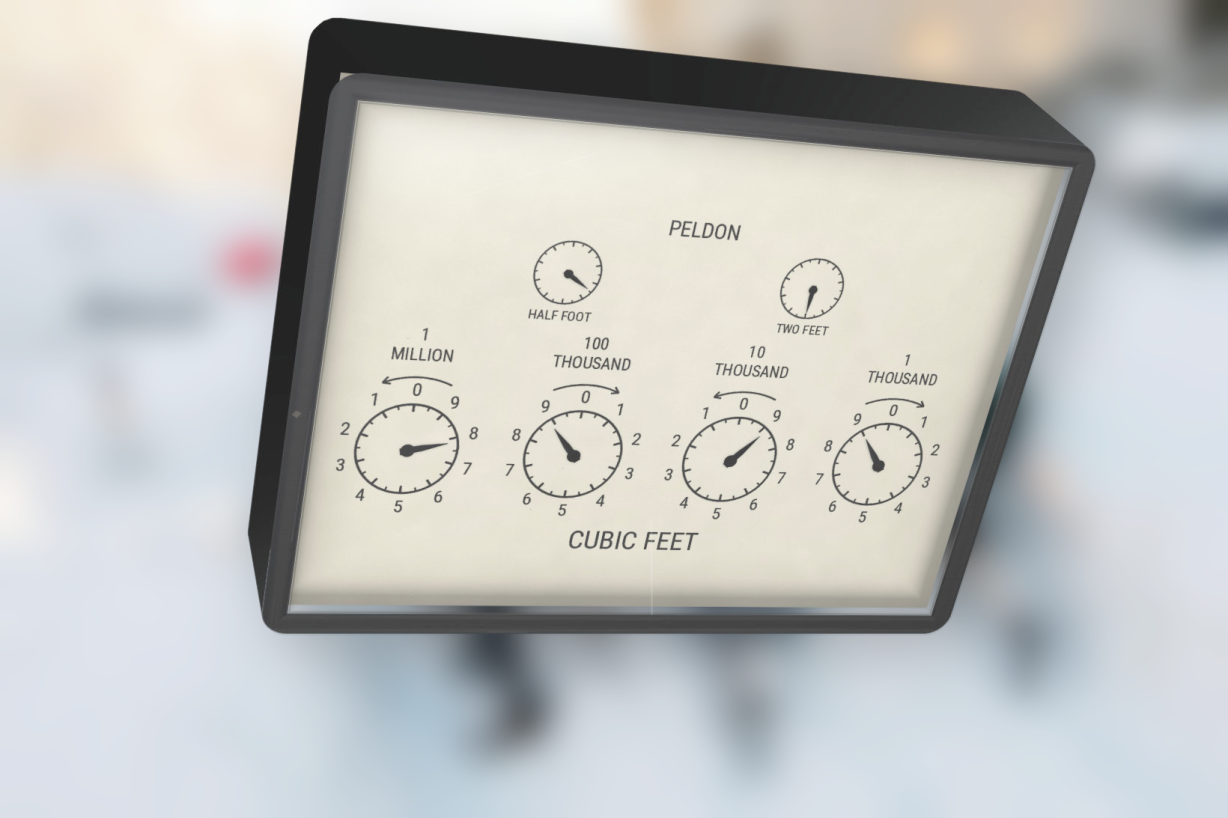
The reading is ft³ 788900
